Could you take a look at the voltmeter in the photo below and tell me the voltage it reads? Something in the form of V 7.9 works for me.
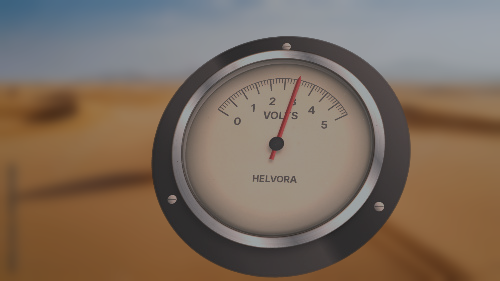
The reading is V 3
